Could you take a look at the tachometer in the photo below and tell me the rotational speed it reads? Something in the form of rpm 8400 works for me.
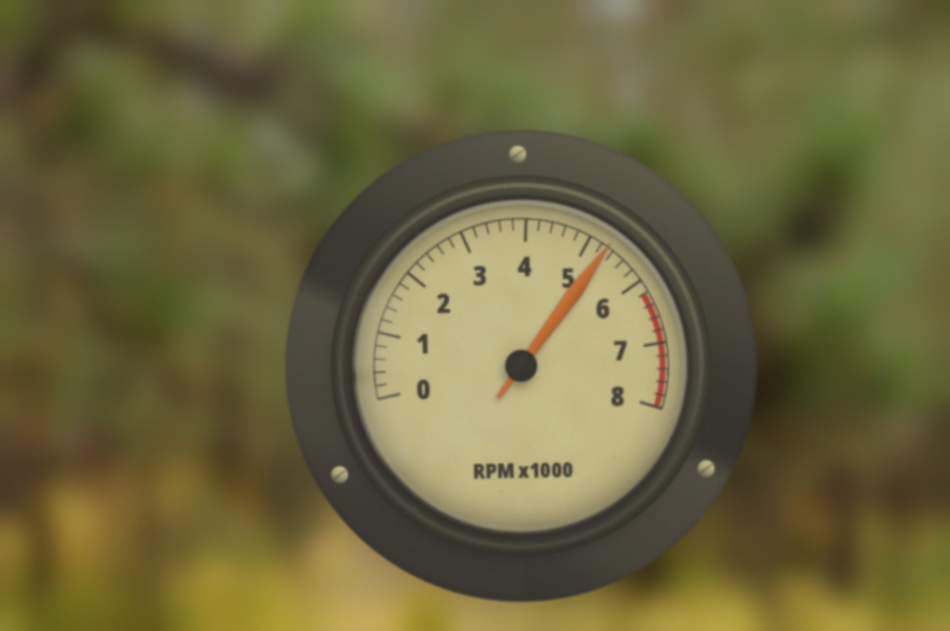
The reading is rpm 5300
